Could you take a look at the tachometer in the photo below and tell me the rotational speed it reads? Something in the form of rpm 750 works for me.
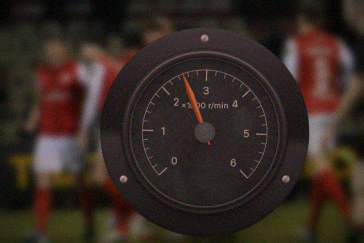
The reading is rpm 2500
